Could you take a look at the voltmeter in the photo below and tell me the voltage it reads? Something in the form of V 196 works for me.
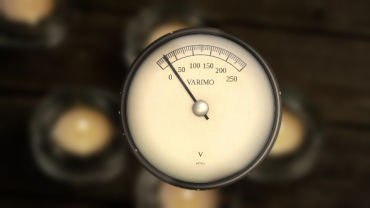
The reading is V 25
